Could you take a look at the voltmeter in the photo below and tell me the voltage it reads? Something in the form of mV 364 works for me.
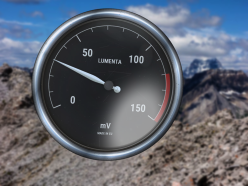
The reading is mV 30
